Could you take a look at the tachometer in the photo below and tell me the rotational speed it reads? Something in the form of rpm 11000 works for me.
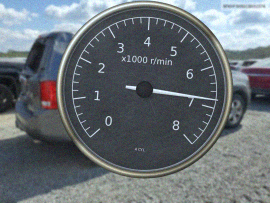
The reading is rpm 6800
